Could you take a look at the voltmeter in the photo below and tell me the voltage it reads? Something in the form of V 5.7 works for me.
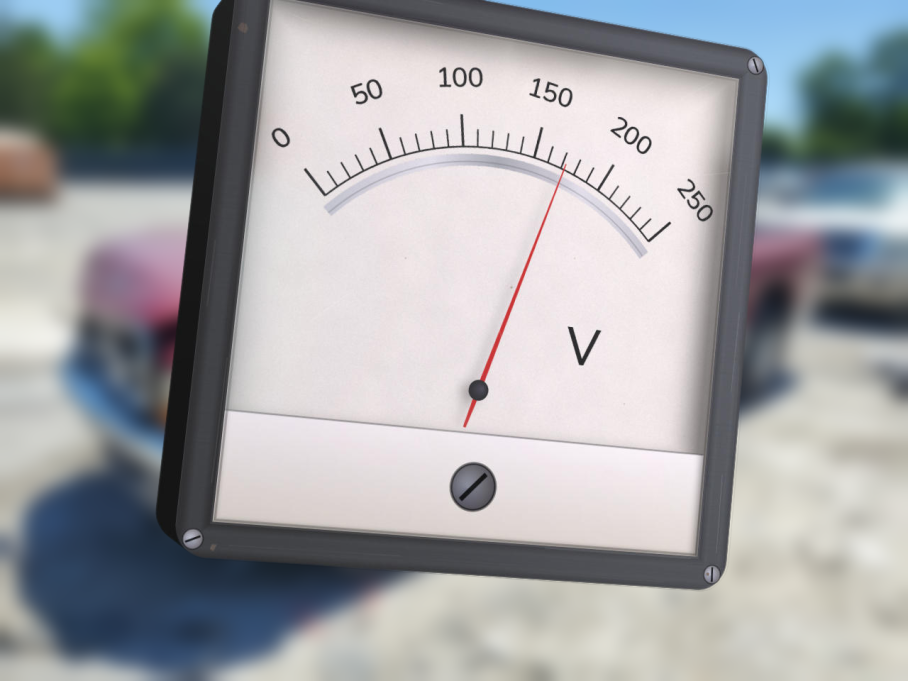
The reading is V 170
